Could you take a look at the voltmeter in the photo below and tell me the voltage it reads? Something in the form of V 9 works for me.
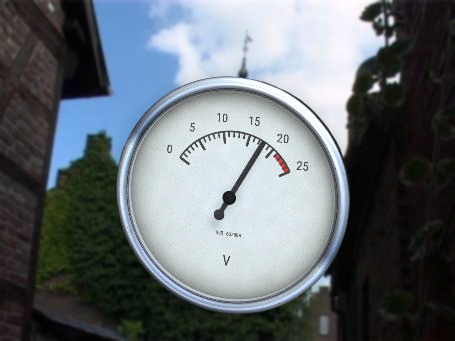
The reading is V 18
